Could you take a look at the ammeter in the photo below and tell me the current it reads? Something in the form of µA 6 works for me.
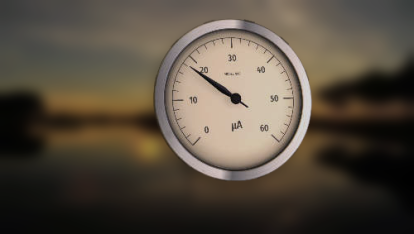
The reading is µA 18
